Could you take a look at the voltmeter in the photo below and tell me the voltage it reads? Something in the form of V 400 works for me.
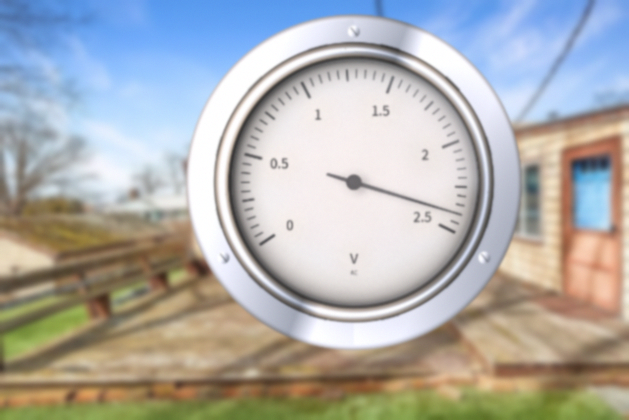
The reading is V 2.4
